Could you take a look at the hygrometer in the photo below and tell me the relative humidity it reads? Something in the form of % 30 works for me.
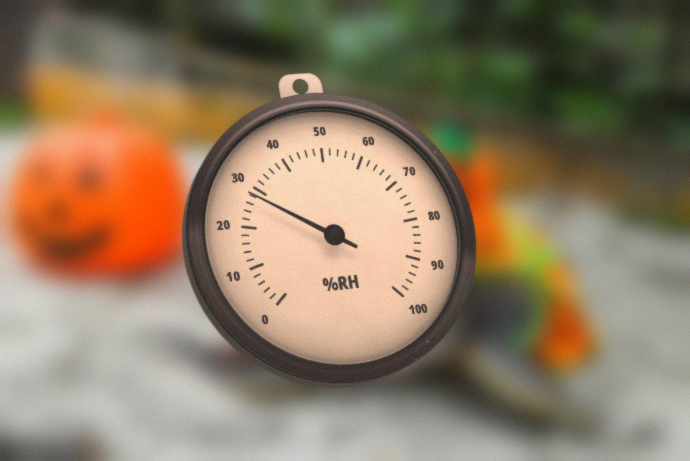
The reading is % 28
